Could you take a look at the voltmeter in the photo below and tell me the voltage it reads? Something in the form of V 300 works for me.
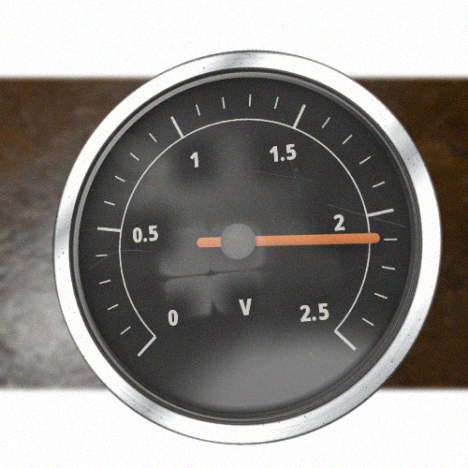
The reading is V 2.1
